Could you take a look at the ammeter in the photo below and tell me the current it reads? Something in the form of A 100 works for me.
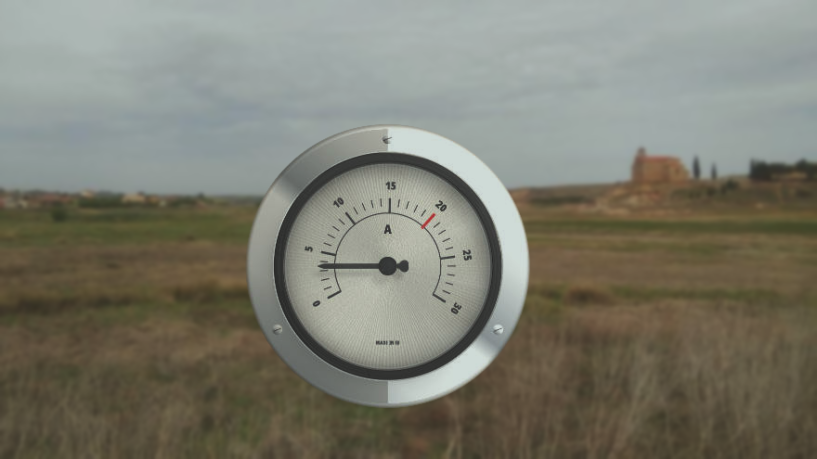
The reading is A 3.5
